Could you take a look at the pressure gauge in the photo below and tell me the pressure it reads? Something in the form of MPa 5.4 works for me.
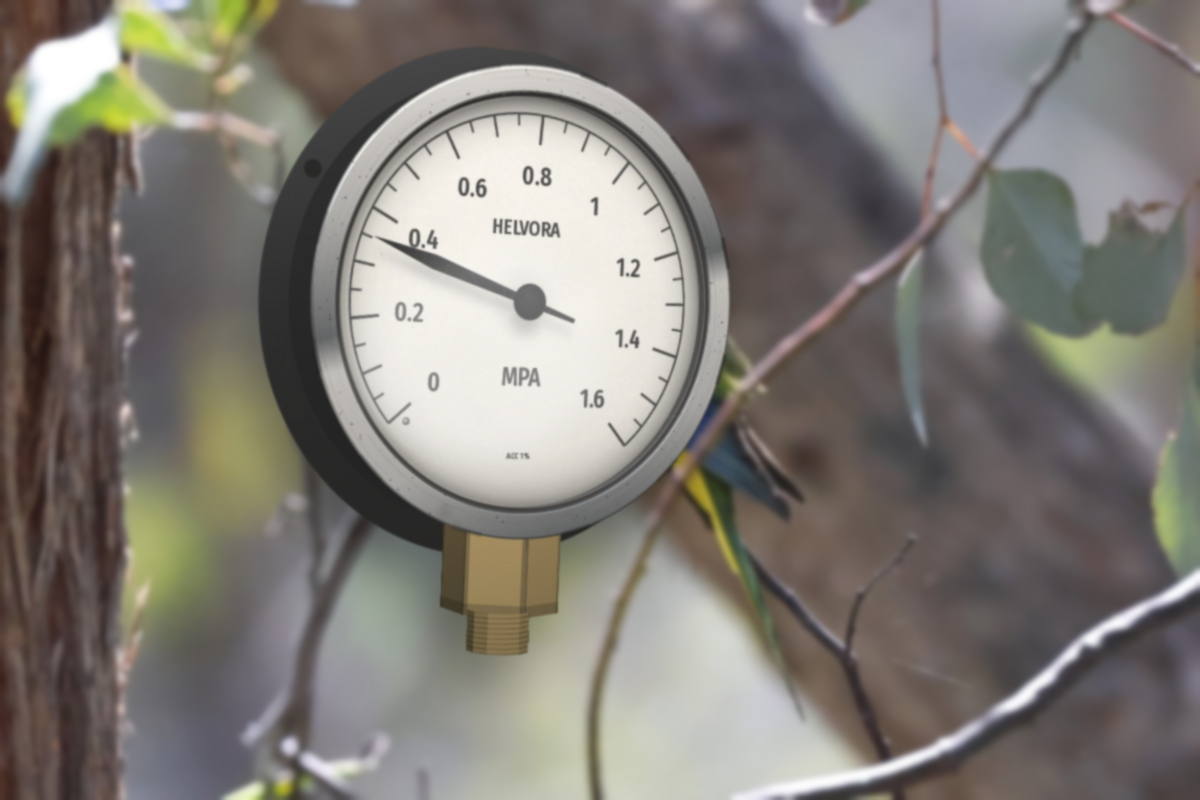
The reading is MPa 0.35
